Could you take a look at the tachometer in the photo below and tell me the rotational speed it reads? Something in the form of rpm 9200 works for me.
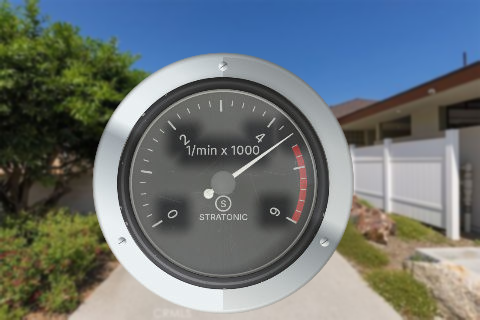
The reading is rpm 4400
